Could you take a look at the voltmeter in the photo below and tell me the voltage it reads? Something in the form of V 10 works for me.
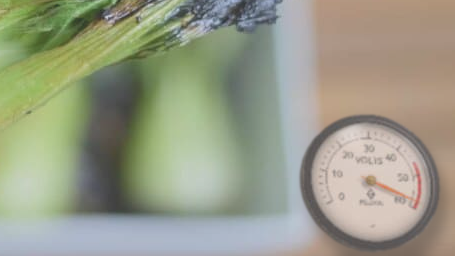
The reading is V 58
